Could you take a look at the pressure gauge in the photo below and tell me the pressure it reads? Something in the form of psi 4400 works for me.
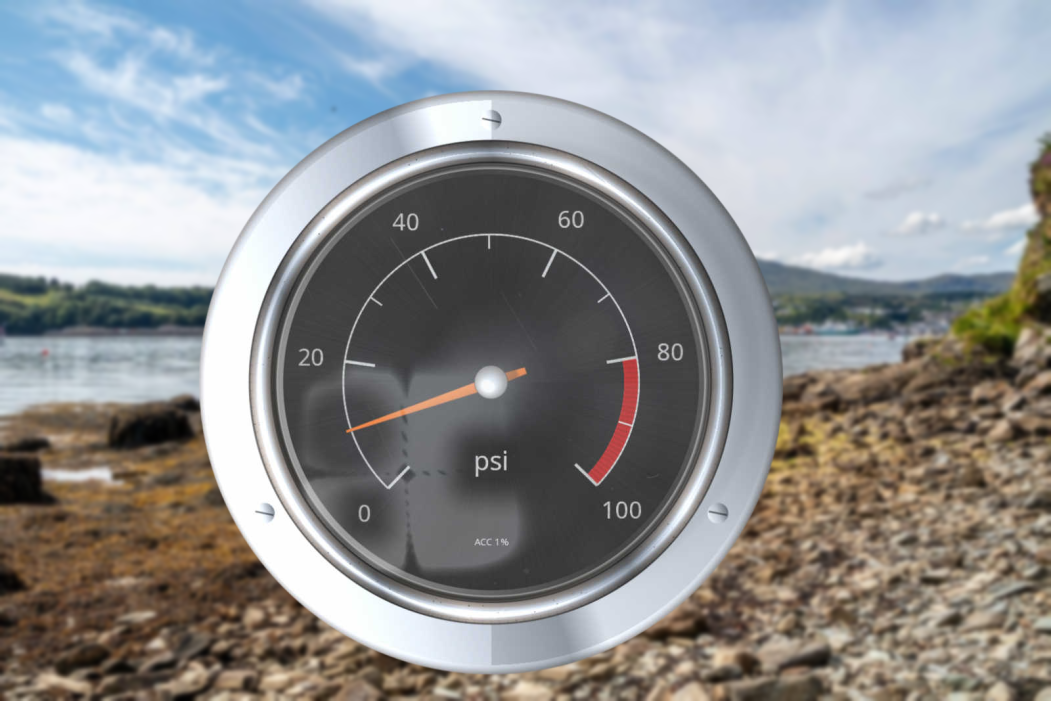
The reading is psi 10
